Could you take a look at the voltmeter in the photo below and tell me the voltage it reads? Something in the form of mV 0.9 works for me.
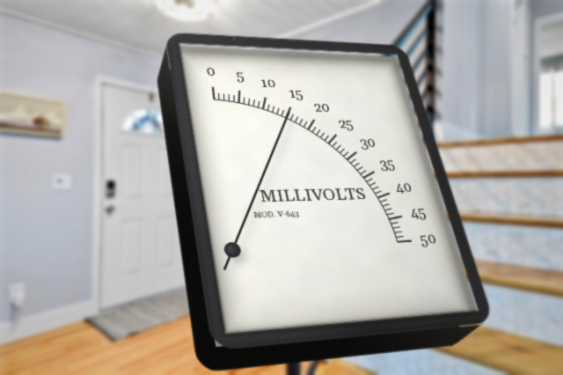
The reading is mV 15
